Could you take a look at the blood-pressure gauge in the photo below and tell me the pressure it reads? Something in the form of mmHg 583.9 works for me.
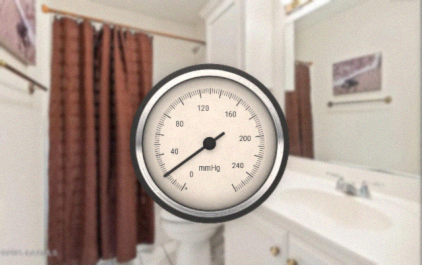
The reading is mmHg 20
